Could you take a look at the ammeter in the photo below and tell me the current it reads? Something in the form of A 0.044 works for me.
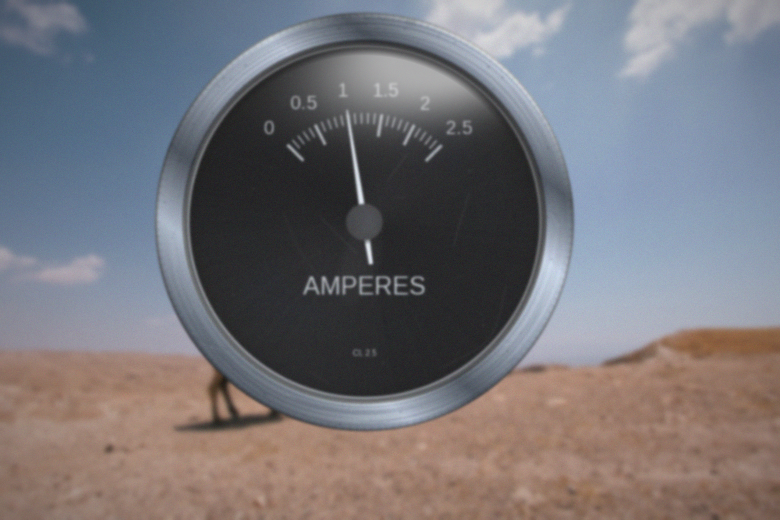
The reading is A 1
